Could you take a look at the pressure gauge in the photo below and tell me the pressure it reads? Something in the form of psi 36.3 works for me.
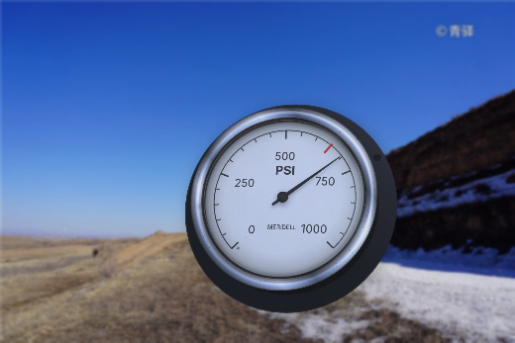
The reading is psi 700
